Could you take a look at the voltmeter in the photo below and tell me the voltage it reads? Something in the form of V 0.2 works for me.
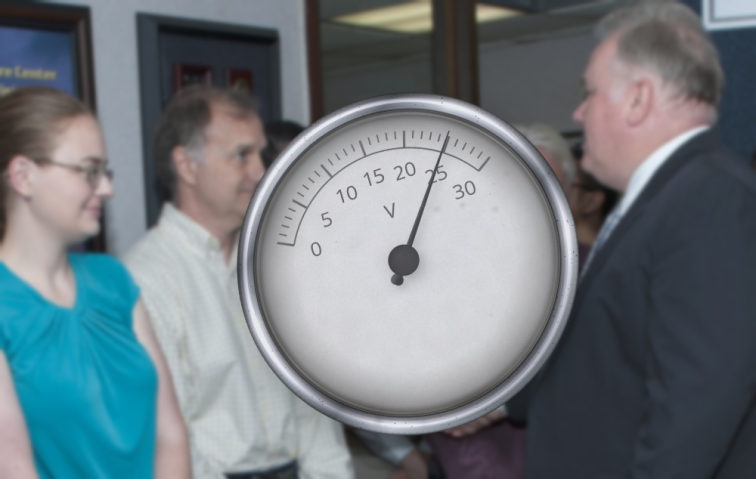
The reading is V 25
